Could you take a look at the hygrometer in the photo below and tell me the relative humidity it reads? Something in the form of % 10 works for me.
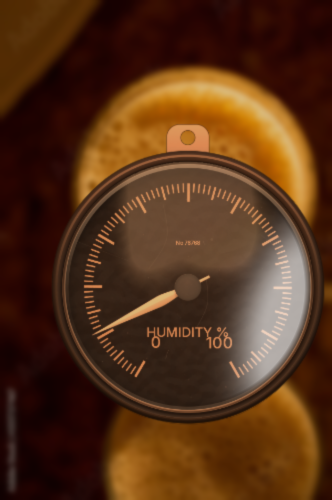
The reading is % 11
